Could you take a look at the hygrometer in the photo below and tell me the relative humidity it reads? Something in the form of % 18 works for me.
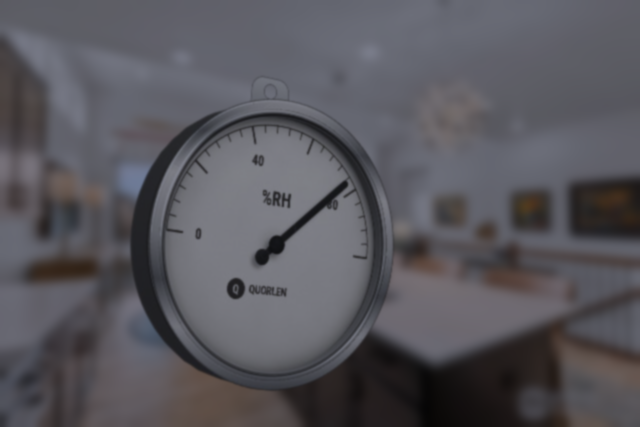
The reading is % 76
